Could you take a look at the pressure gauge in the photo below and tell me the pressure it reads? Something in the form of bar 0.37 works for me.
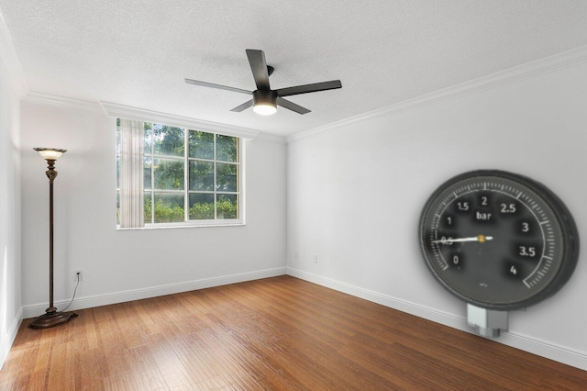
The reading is bar 0.5
